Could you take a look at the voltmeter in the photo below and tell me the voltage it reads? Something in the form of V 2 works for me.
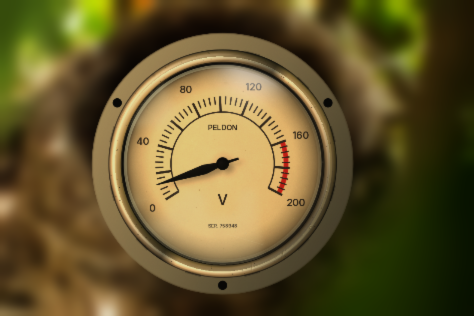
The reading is V 12
